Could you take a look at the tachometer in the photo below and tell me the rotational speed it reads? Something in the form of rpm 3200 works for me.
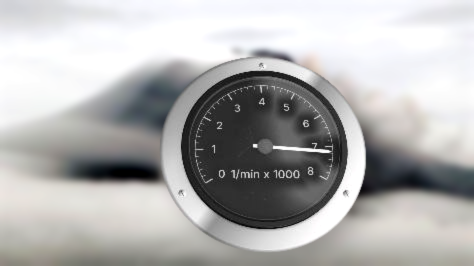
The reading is rpm 7200
